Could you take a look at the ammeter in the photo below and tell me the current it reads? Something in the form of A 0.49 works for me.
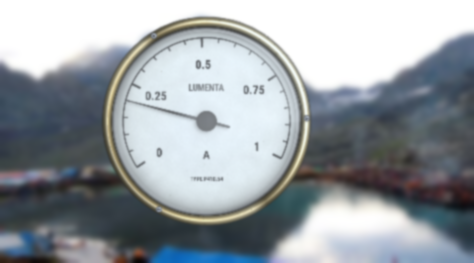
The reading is A 0.2
